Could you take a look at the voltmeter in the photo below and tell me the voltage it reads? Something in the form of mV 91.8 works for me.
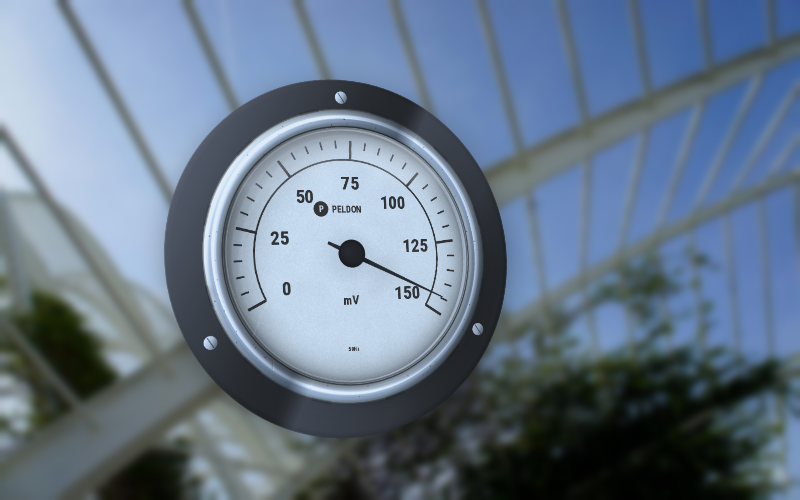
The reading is mV 145
